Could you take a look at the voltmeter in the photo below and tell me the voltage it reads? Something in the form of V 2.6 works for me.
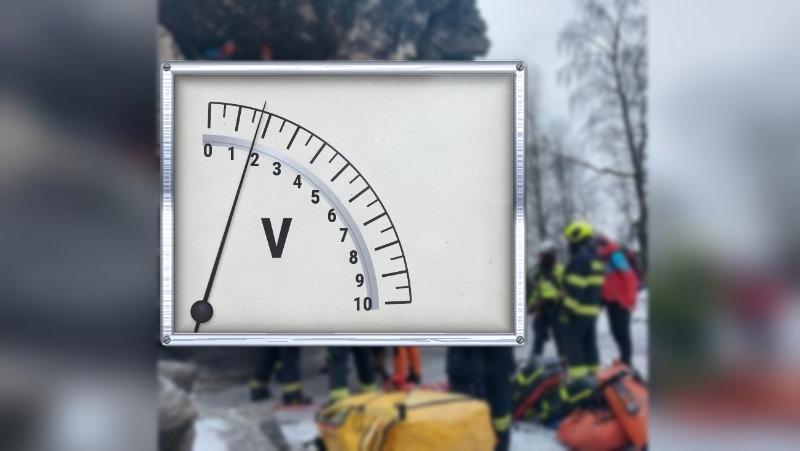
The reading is V 1.75
